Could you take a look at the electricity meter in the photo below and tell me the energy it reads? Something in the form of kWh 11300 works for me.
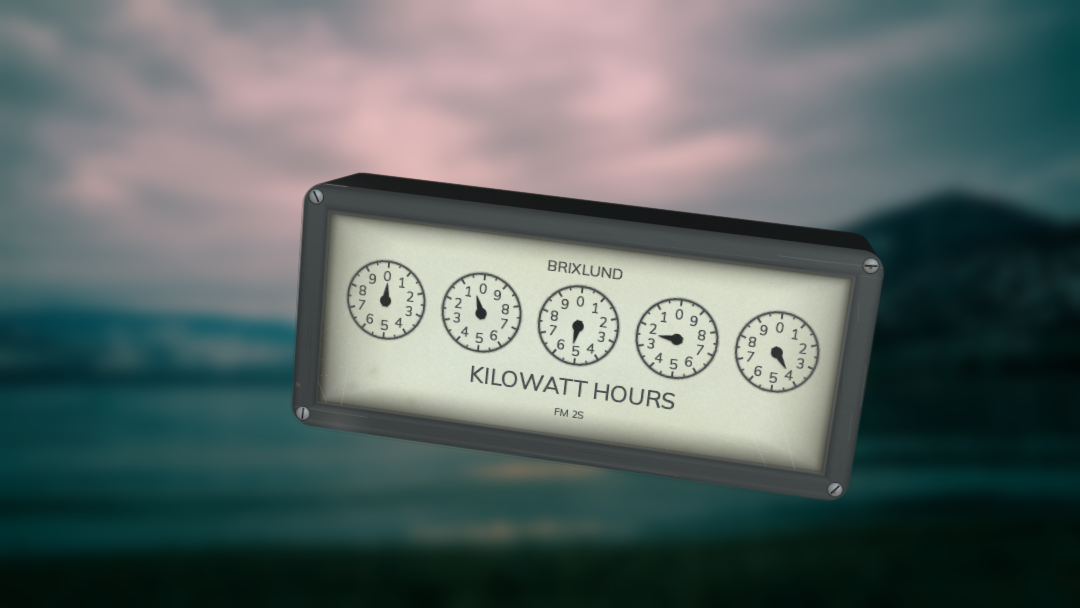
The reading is kWh 524
